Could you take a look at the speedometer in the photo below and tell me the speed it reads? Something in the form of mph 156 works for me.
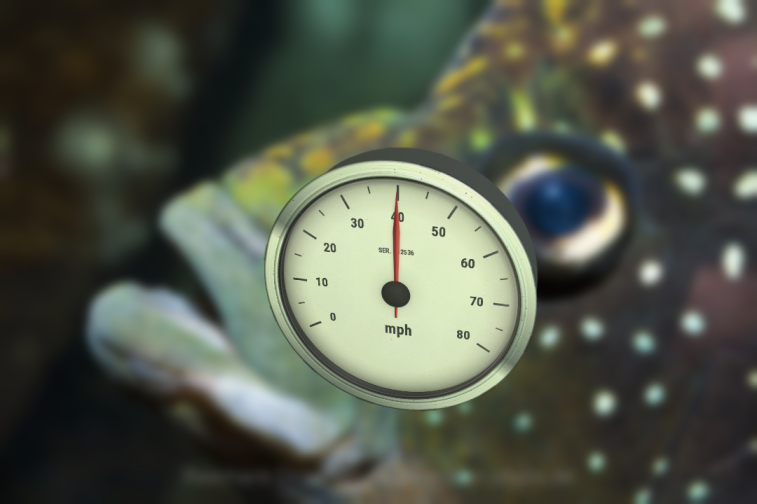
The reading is mph 40
